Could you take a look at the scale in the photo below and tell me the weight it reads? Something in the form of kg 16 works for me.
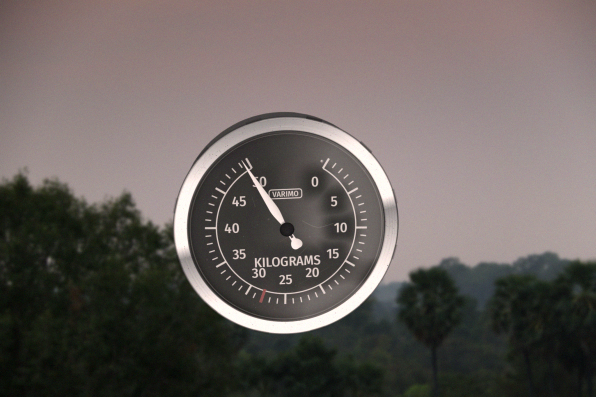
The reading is kg 49.5
